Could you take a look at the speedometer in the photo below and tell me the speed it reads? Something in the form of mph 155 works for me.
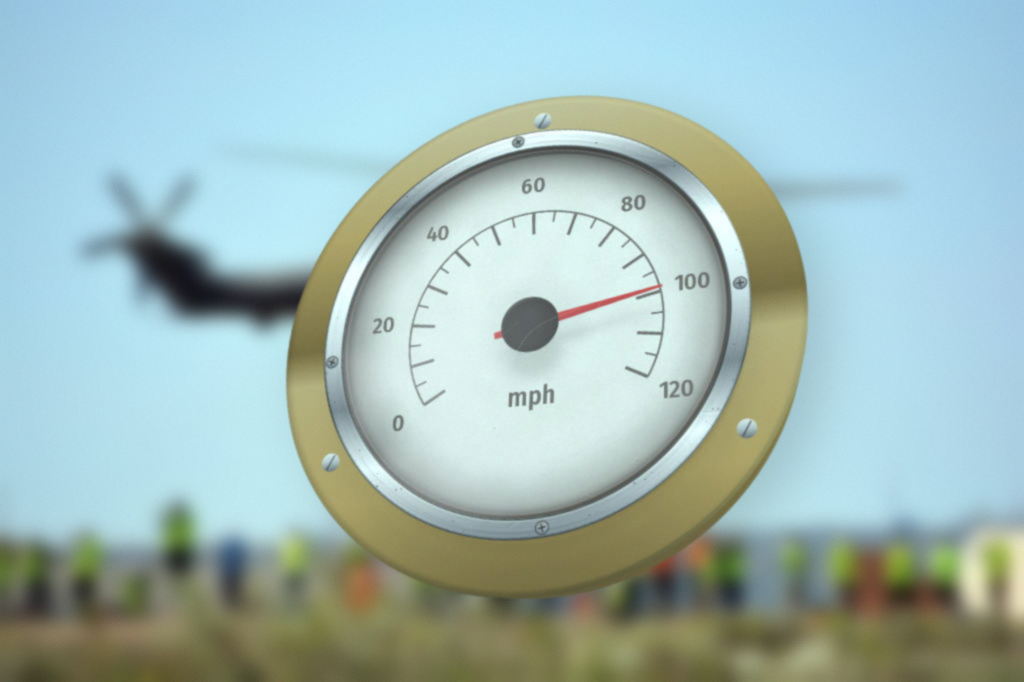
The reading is mph 100
